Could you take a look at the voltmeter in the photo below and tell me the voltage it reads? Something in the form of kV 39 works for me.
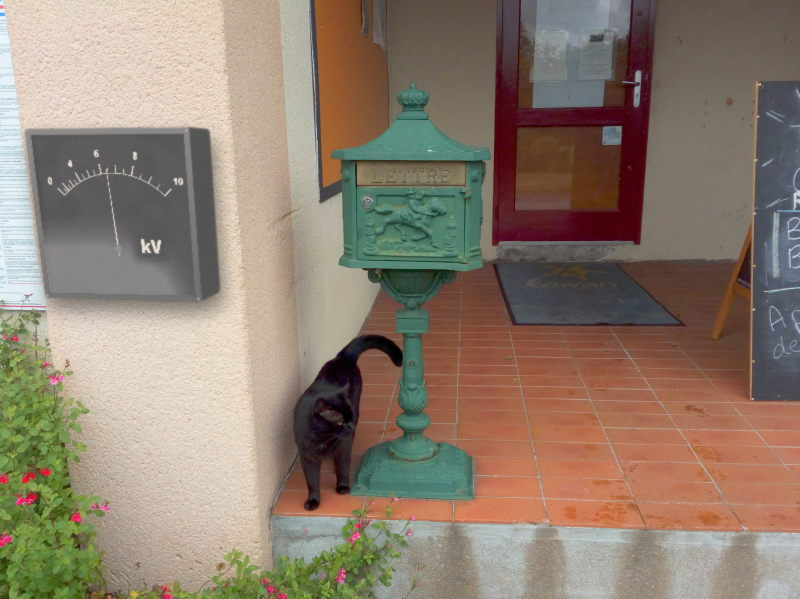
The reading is kV 6.5
